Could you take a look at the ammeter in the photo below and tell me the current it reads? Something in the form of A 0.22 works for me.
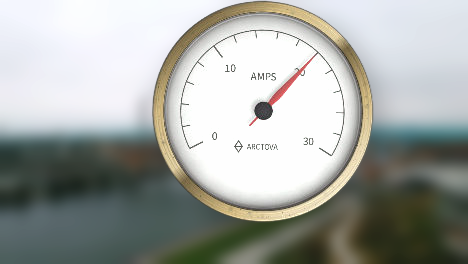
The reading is A 20
